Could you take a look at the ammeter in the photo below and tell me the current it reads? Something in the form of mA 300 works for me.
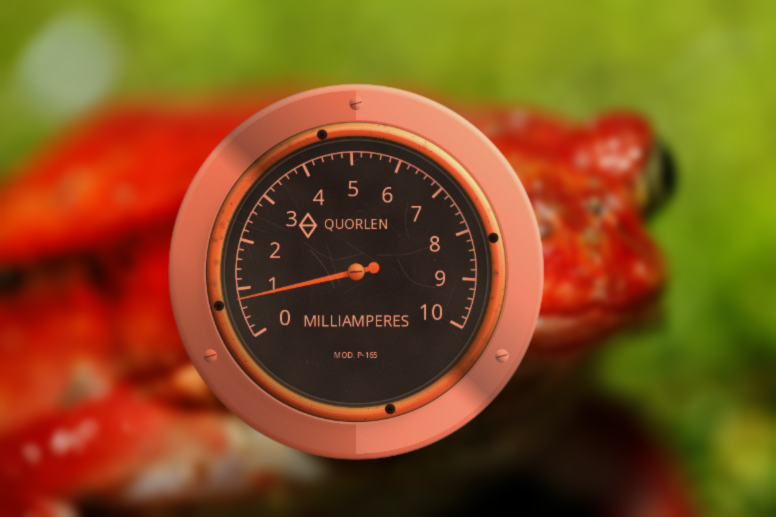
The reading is mA 0.8
